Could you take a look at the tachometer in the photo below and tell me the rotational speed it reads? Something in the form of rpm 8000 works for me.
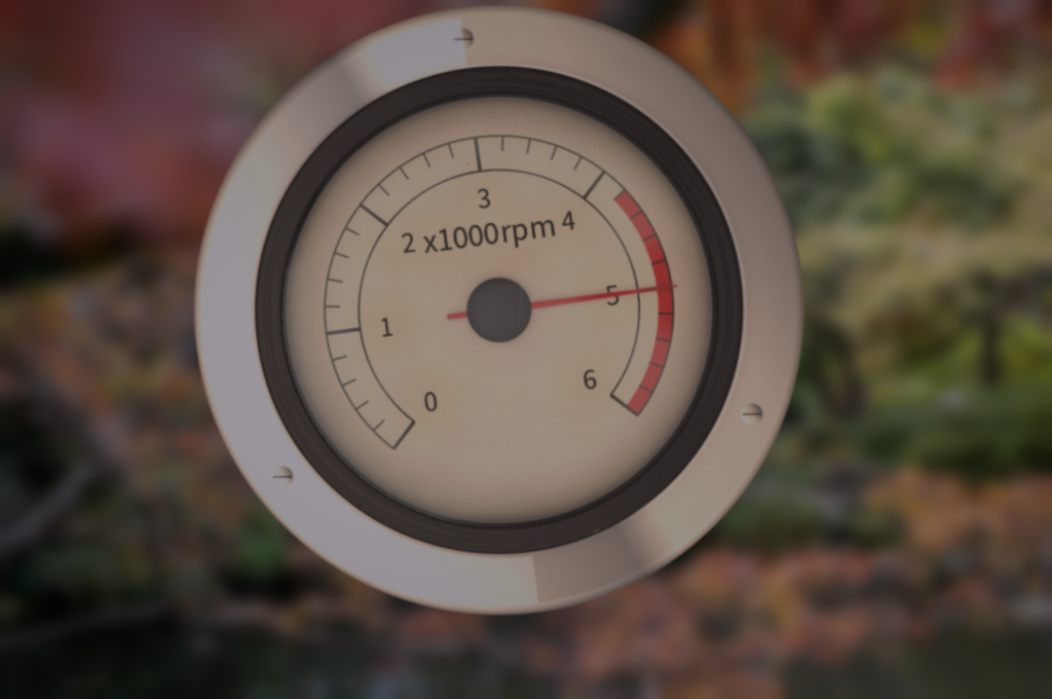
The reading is rpm 5000
